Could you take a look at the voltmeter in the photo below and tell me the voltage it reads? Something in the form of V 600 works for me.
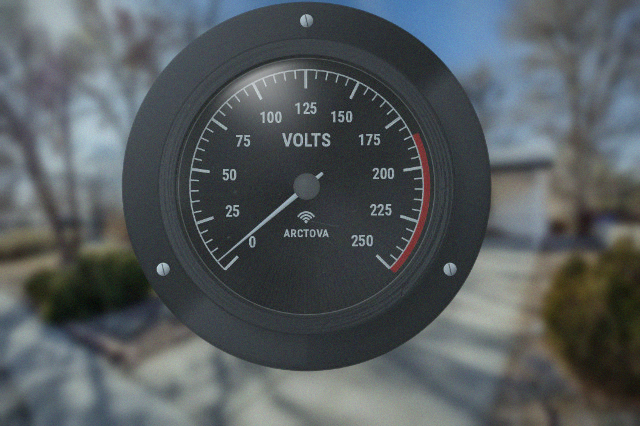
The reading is V 5
